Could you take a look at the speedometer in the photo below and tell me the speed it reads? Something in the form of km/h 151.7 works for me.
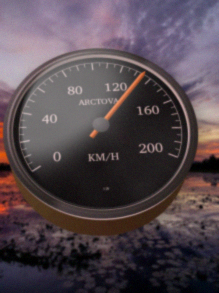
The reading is km/h 135
